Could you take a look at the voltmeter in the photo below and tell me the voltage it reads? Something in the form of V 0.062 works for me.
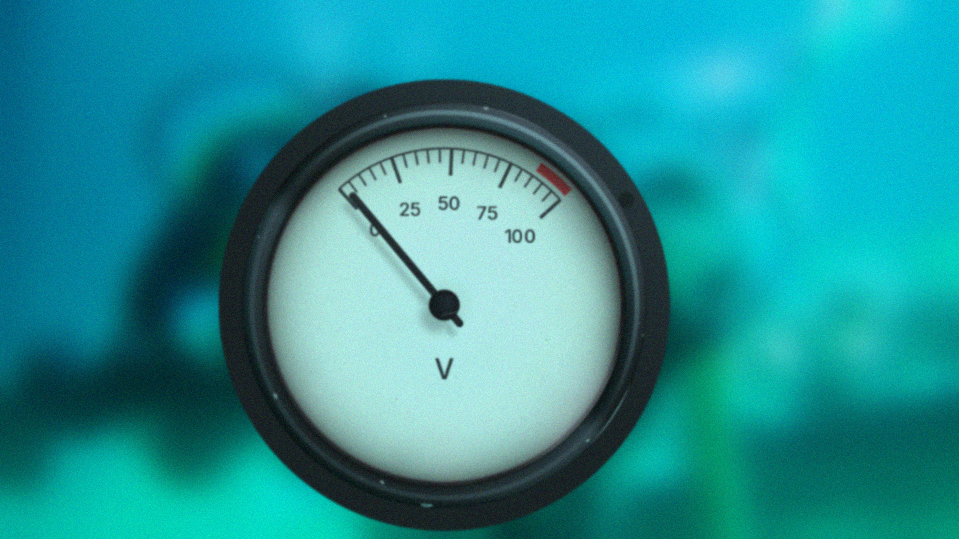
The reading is V 2.5
